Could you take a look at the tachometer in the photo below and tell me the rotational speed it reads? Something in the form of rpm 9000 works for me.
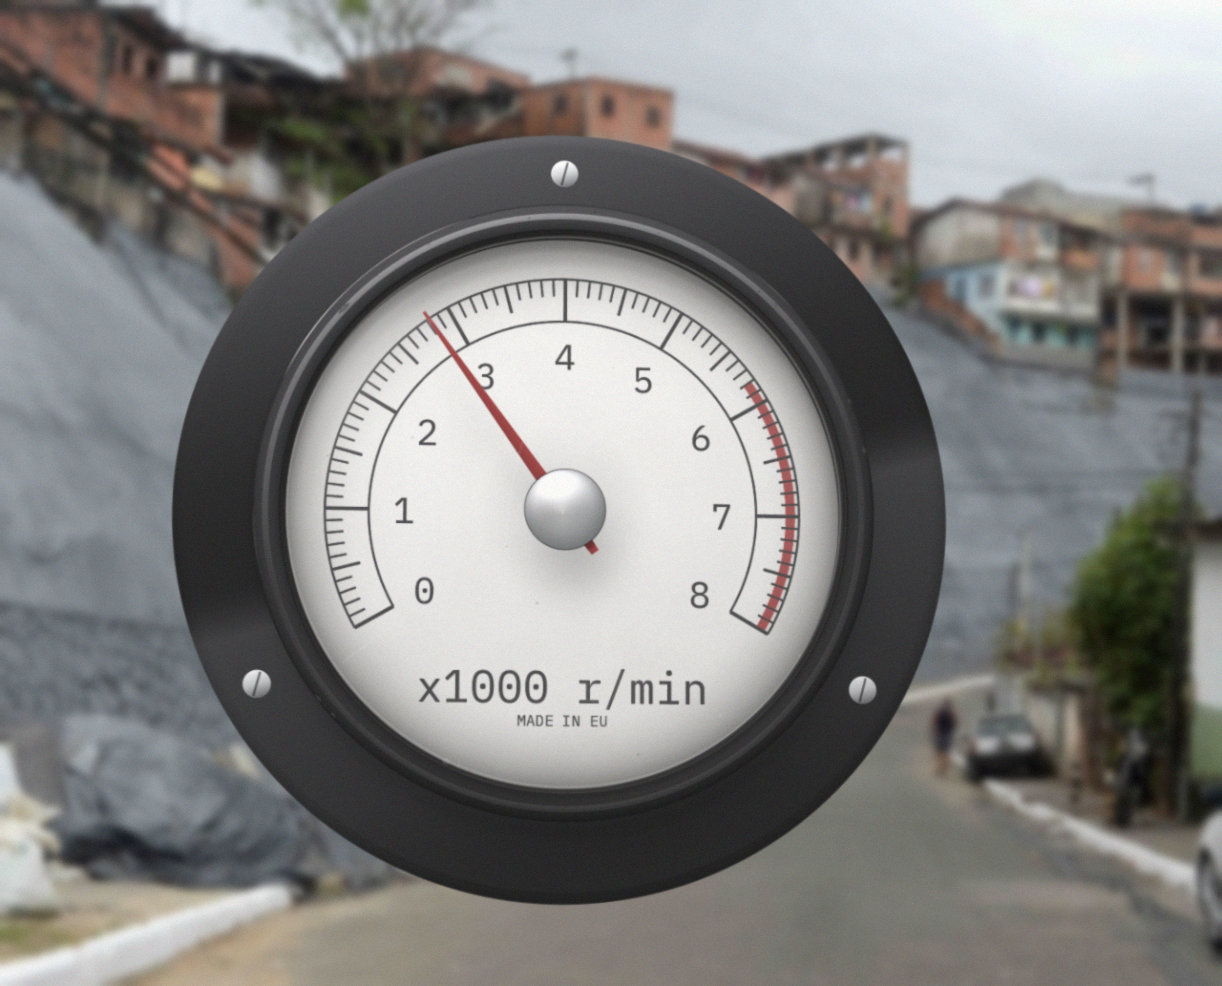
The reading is rpm 2800
